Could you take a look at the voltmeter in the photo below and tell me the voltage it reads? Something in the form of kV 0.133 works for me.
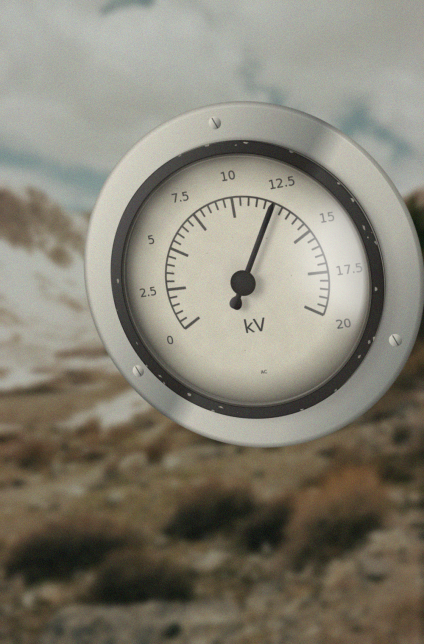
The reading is kV 12.5
